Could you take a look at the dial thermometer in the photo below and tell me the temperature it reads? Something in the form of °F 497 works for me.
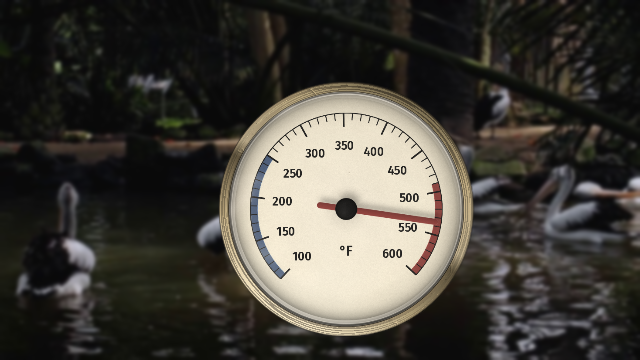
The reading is °F 535
